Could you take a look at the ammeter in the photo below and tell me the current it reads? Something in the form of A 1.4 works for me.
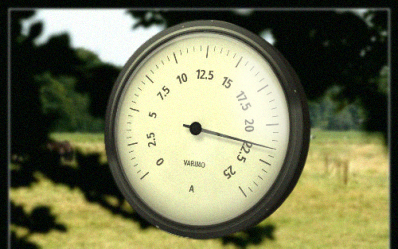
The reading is A 21.5
